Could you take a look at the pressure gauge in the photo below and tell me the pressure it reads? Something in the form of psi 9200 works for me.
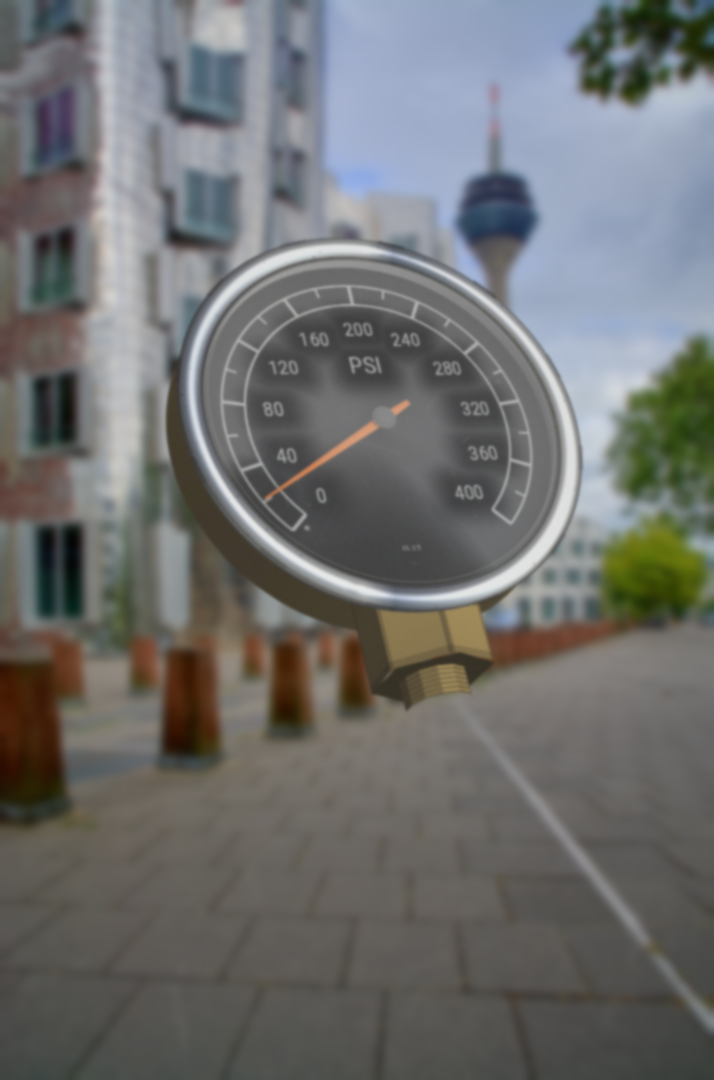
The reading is psi 20
